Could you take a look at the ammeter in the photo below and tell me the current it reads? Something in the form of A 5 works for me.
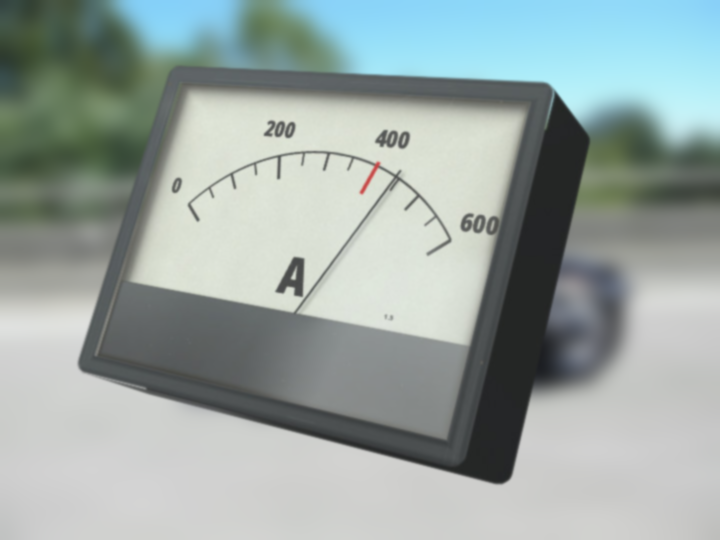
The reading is A 450
